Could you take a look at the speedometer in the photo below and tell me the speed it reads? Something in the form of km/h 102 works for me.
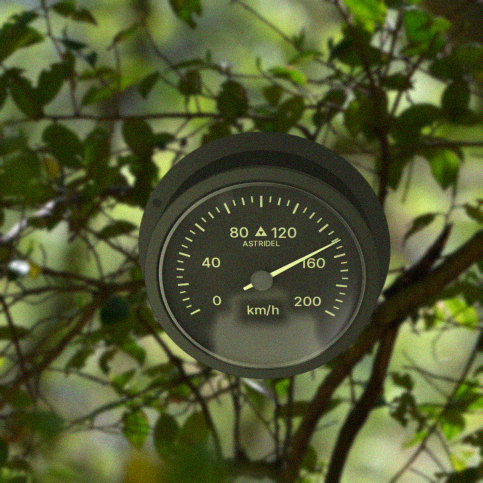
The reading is km/h 150
